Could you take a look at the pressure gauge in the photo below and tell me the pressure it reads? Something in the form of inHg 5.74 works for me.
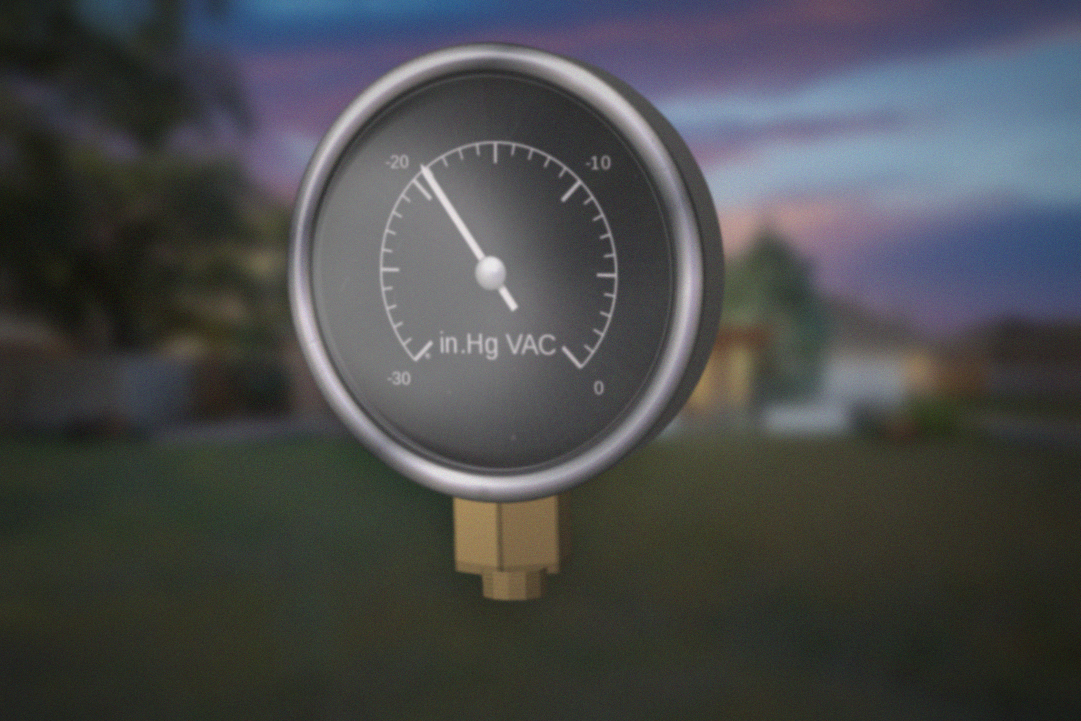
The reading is inHg -19
